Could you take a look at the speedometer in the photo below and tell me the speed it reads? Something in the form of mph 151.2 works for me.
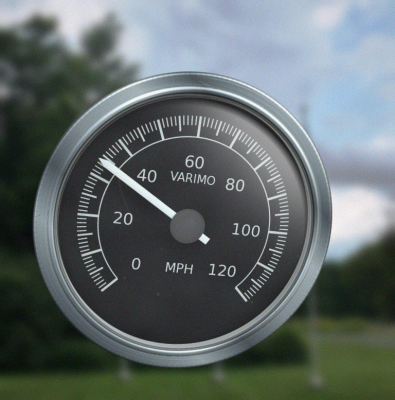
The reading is mph 34
